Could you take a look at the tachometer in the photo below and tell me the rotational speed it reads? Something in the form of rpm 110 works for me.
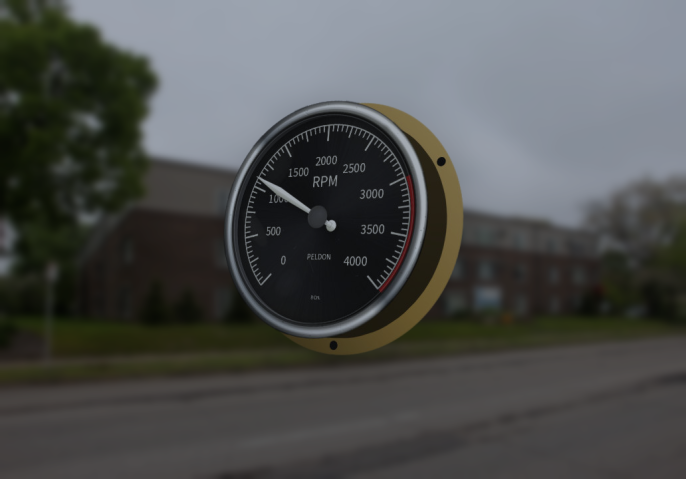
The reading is rpm 1100
